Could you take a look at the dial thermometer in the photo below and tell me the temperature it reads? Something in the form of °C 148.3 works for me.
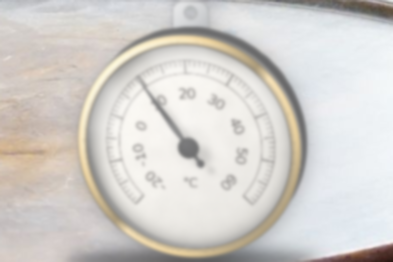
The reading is °C 10
